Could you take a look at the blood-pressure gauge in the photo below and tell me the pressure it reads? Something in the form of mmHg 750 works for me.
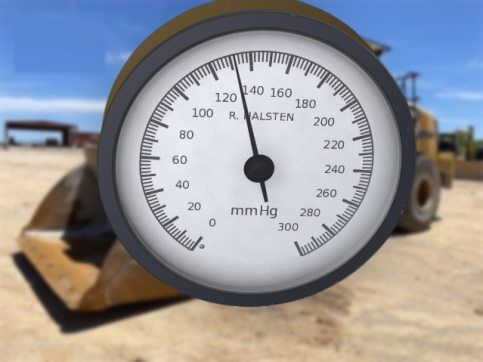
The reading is mmHg 132
